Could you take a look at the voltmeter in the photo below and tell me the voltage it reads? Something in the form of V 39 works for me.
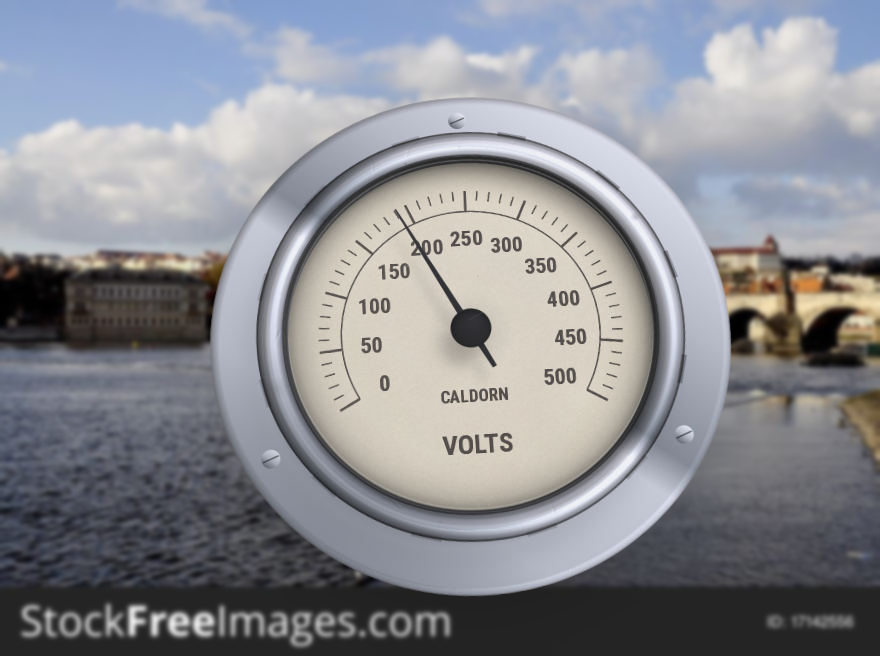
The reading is V 190
